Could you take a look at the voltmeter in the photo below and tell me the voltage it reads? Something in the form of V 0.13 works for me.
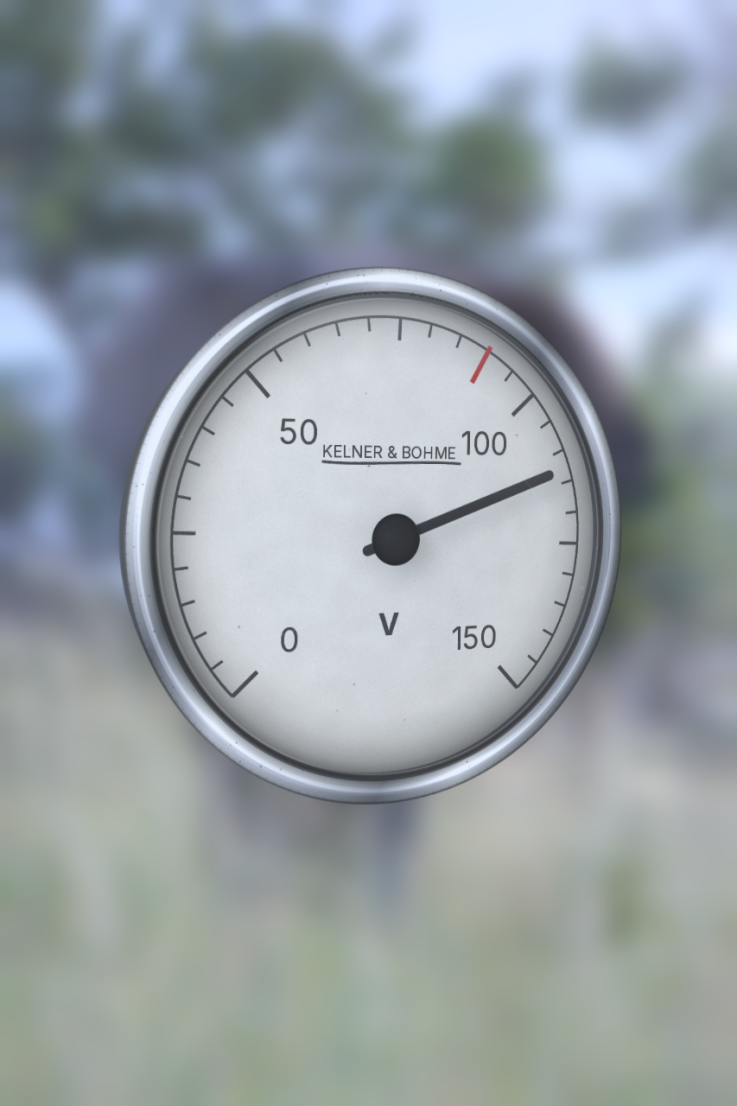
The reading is V 112.5
